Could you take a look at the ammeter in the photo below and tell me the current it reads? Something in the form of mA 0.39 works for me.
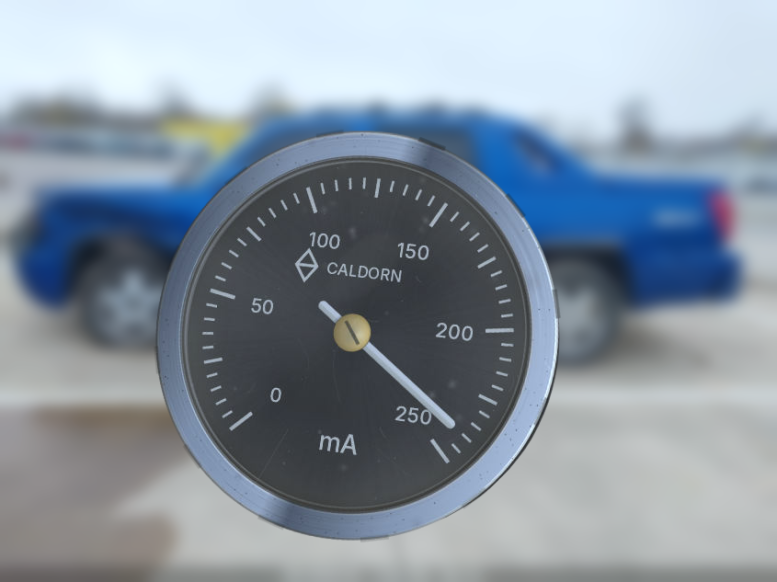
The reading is mA 240
